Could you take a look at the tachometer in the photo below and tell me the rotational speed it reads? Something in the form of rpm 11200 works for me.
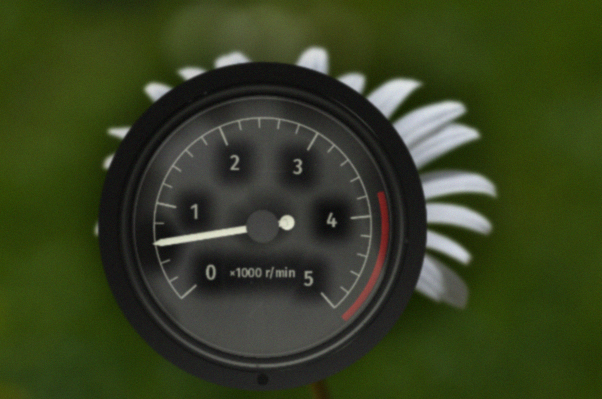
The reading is rpm 600
